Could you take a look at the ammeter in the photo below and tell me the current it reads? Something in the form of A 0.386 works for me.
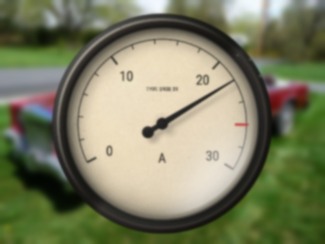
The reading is A 22
